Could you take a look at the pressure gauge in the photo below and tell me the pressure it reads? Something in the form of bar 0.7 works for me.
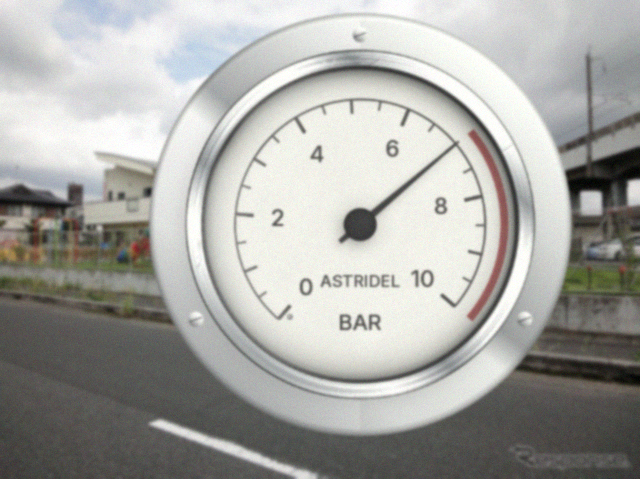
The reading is bar 7
